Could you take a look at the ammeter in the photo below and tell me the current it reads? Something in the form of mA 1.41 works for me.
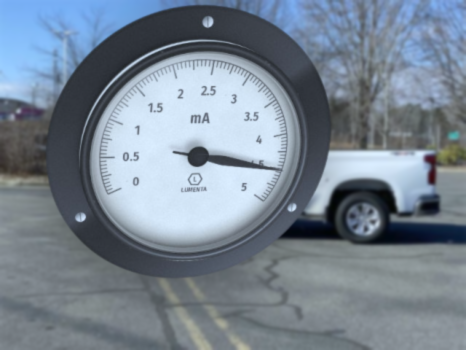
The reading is mA 4.5
